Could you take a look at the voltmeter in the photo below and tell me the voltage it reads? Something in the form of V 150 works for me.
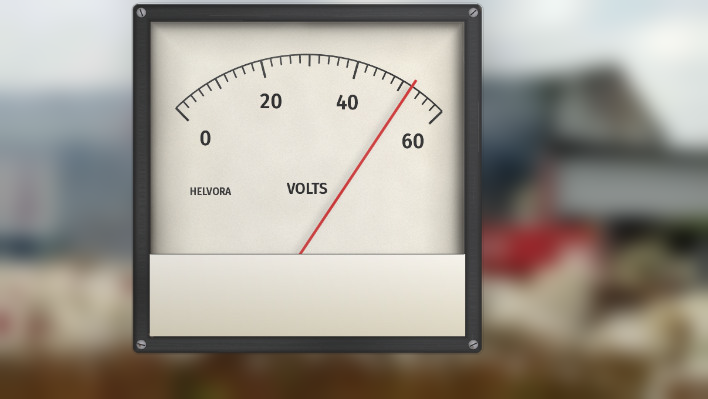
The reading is V 52
